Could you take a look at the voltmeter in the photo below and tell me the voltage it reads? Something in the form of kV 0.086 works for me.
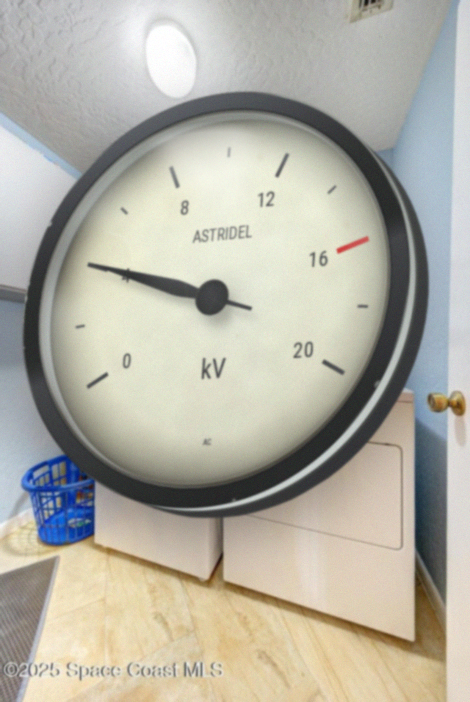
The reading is kV 4
